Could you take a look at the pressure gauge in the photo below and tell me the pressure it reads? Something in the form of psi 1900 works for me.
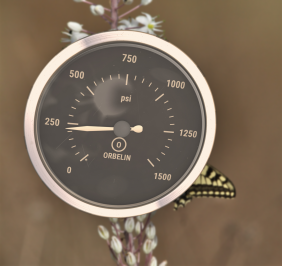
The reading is psi 225
